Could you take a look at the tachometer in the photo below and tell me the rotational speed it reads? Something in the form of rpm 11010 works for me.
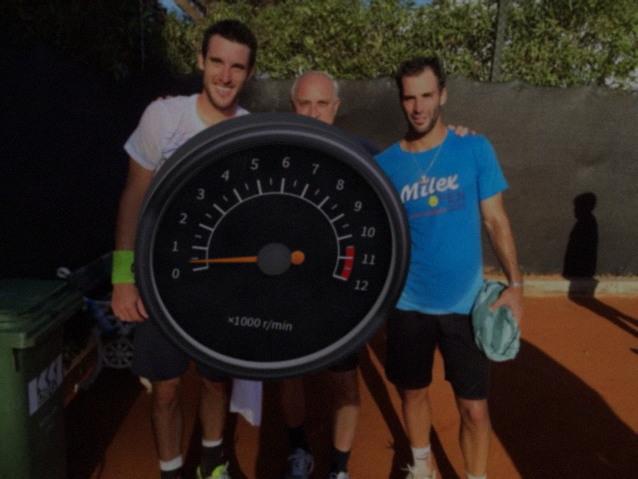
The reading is rpm 500
